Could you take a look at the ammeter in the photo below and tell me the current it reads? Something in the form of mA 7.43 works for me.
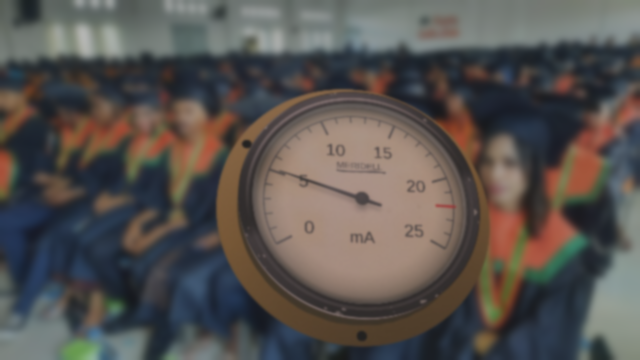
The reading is mA 5
